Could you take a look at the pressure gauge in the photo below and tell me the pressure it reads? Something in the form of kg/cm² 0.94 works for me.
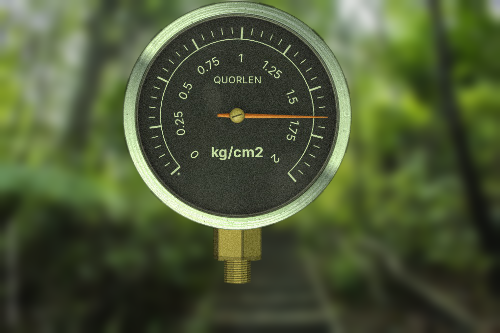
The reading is kg/cm² 1.65
